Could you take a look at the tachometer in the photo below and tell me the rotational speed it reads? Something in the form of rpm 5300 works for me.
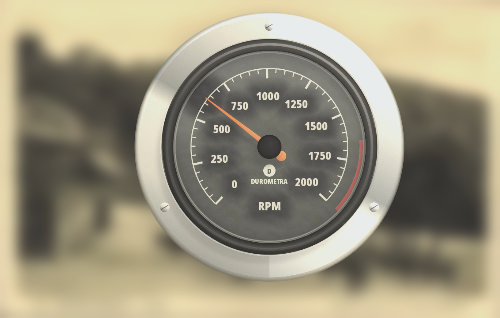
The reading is rpm 625
